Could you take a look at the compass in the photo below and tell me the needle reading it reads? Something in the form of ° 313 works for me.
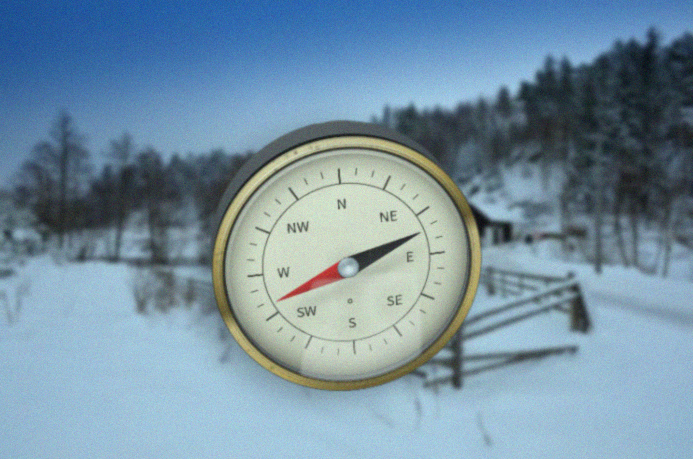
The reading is ° 250
